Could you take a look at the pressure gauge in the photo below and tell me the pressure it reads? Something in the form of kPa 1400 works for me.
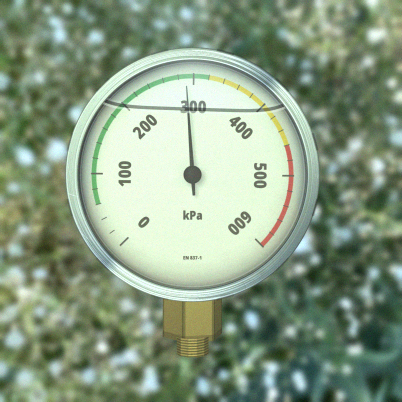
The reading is kPa 290
